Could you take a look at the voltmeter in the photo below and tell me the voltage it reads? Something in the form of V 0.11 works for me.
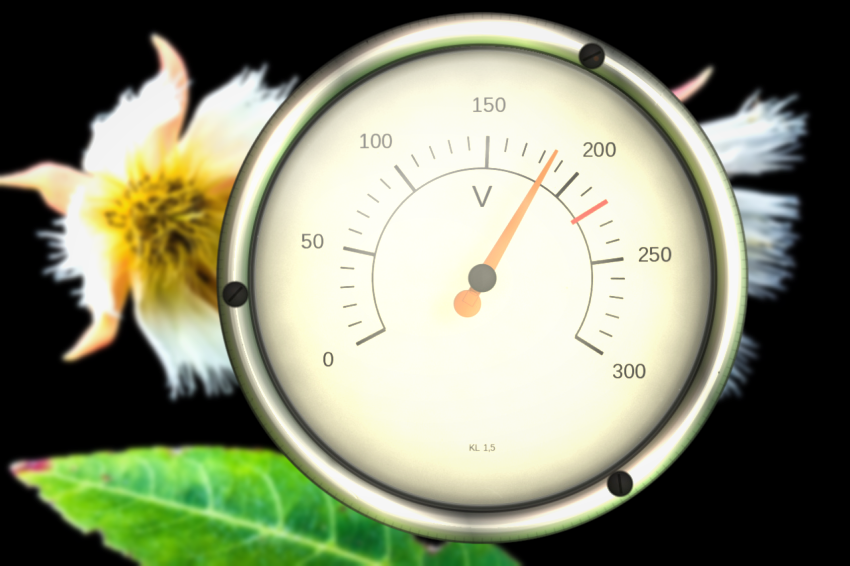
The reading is V 185
